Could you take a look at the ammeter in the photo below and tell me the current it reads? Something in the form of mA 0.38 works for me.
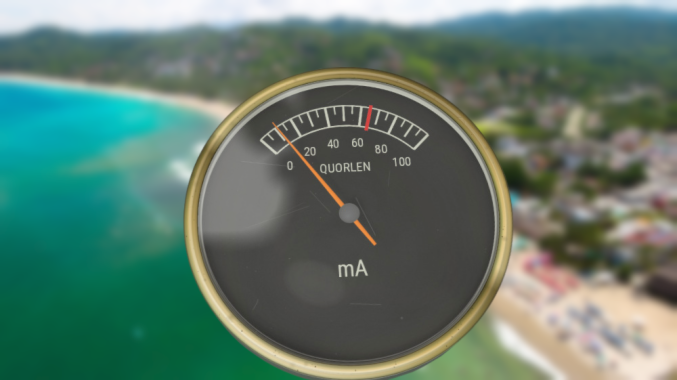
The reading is mA 10
